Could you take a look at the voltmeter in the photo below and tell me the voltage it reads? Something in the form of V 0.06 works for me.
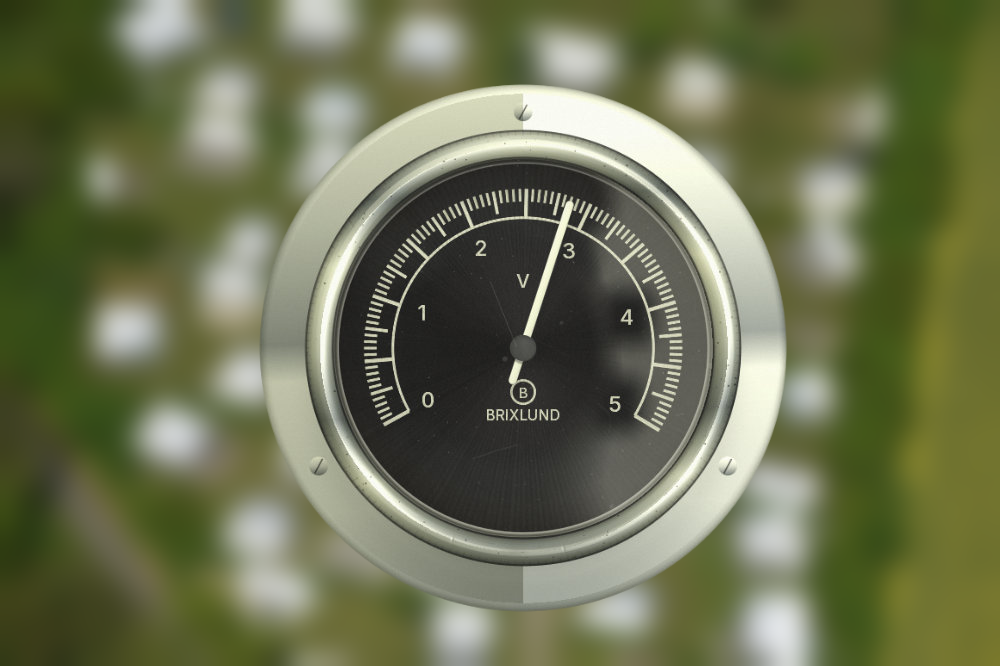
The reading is V 2.85
